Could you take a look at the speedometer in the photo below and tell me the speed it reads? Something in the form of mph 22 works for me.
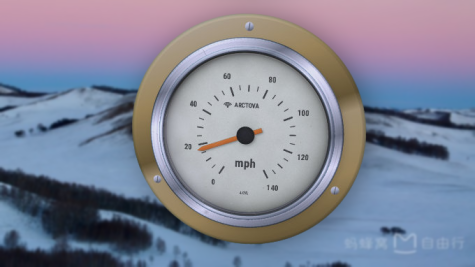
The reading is mph 17.5
